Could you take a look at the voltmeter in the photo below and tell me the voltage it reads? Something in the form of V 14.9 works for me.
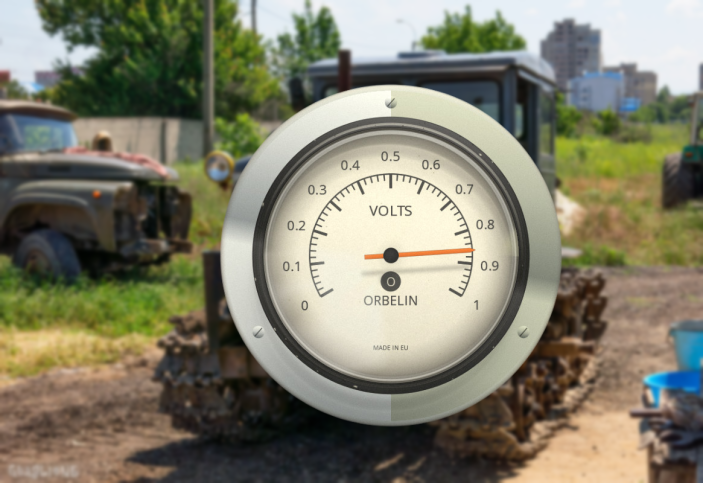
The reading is V 0.86
